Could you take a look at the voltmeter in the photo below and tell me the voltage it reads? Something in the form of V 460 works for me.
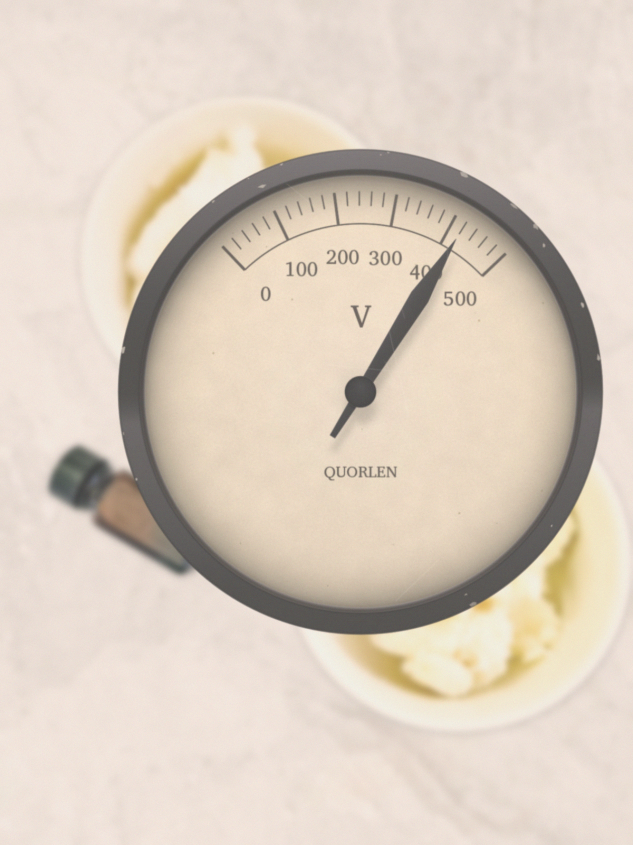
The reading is V 420
